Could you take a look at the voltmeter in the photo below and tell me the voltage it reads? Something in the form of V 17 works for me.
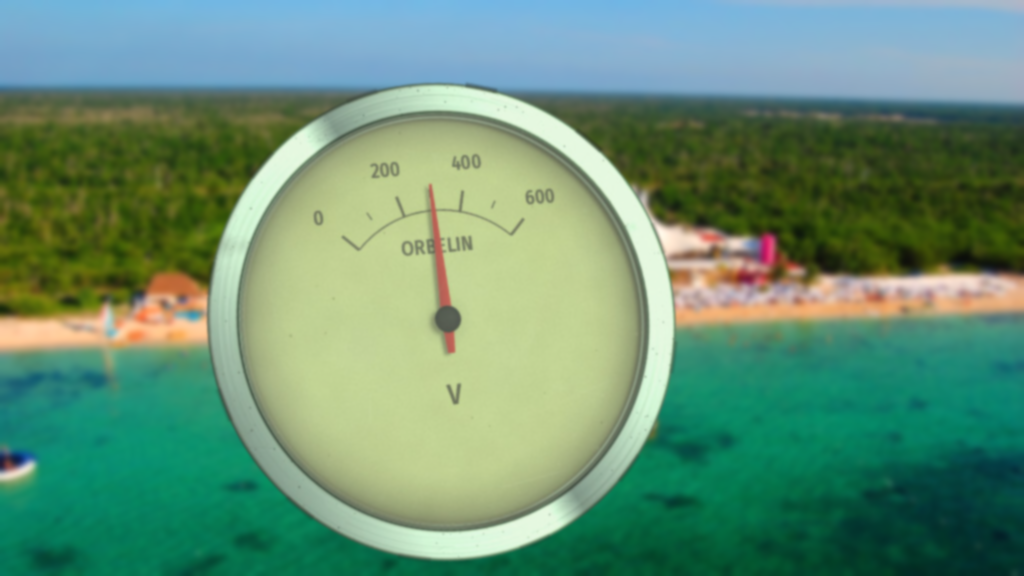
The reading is V 300
